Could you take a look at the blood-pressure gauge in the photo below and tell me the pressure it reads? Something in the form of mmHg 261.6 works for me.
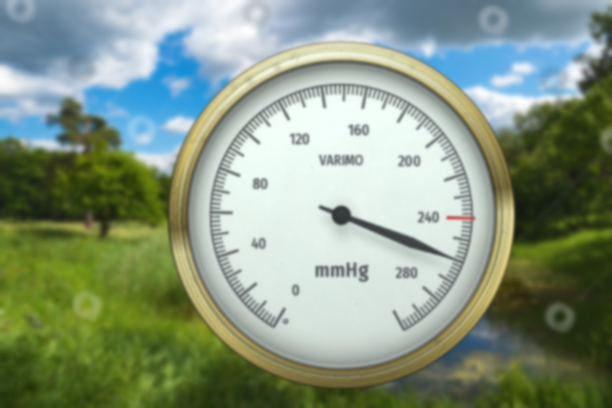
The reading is mmHg 260
